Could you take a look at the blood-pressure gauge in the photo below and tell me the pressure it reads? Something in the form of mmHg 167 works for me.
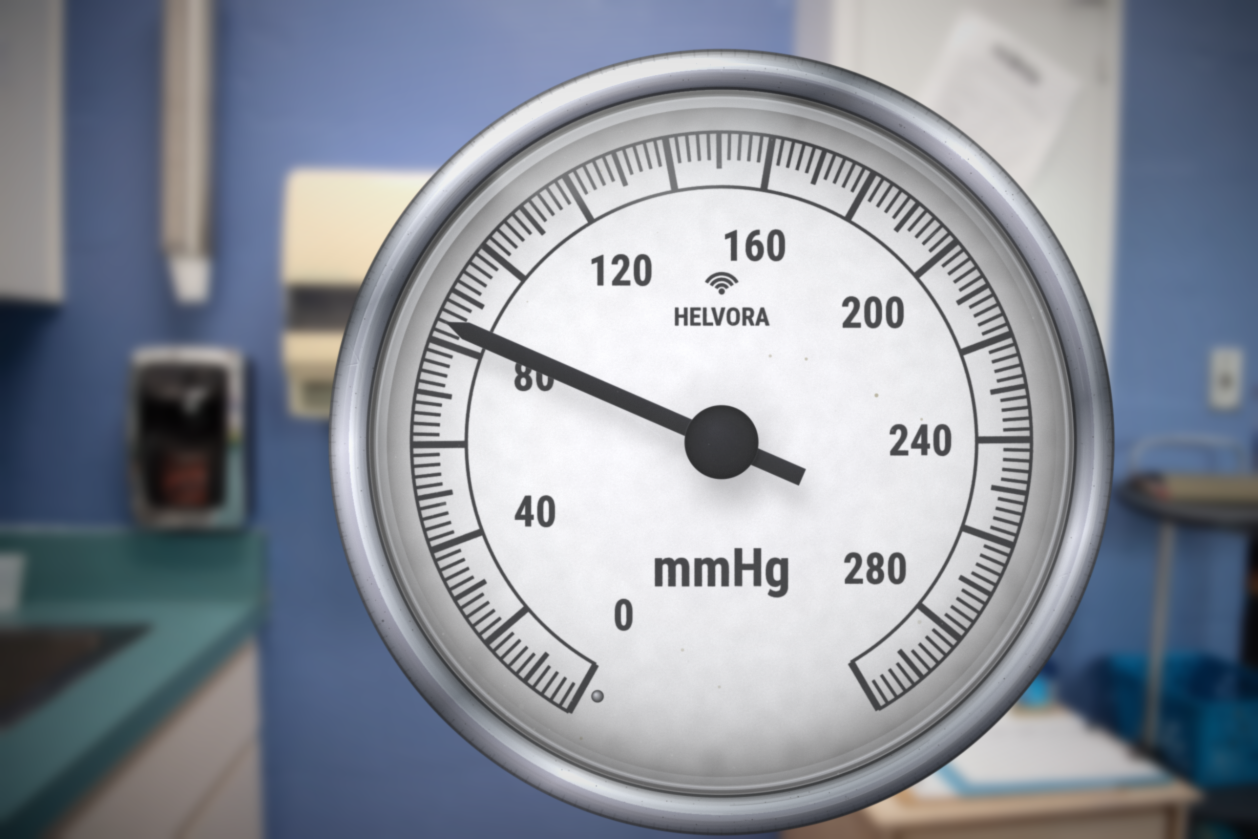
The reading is mmHg 84
